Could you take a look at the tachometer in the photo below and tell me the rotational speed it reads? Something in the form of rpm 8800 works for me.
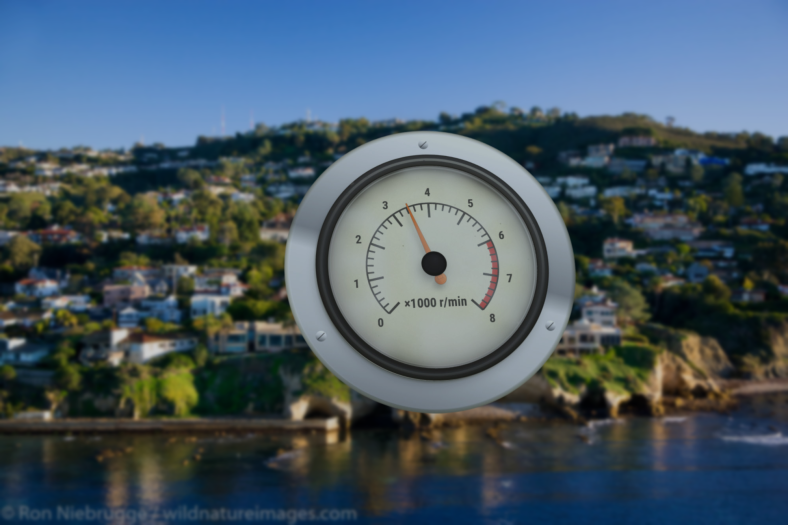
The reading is rpm 3400
